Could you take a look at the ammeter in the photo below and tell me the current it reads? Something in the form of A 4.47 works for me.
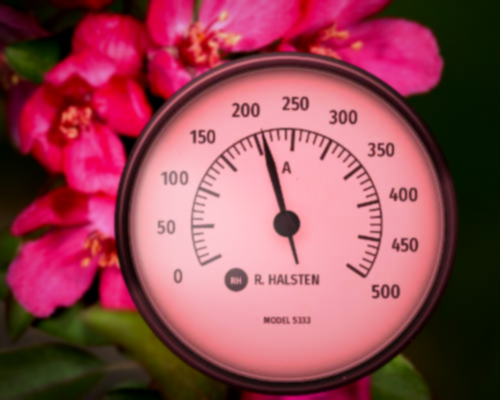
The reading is A 210
